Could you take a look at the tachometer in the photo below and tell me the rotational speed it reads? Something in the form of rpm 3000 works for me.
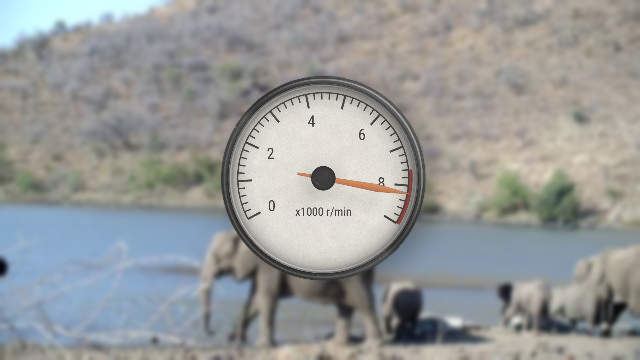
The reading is rpm 8200
